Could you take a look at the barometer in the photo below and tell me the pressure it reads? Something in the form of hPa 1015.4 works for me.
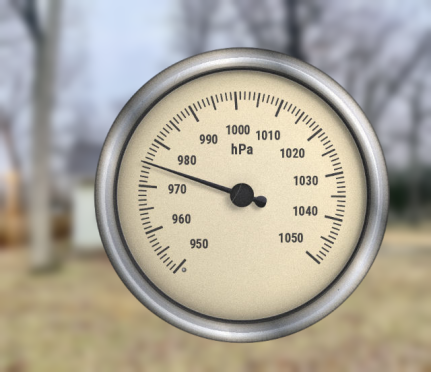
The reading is hPa 975
